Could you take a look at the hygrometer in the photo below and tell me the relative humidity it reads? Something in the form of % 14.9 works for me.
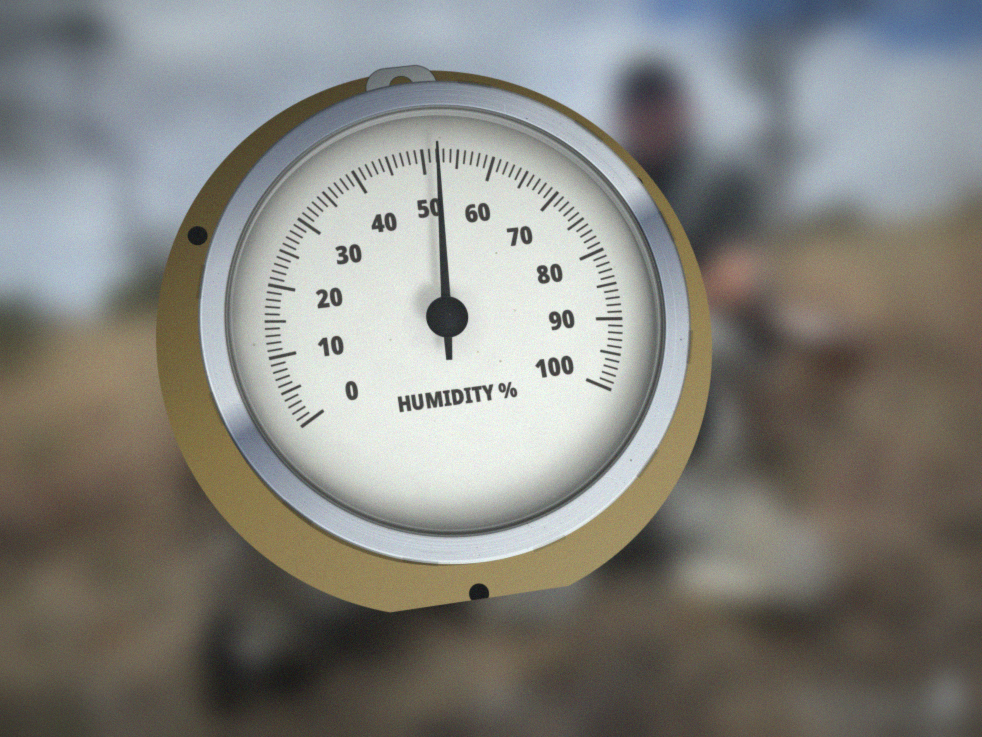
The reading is % 52
